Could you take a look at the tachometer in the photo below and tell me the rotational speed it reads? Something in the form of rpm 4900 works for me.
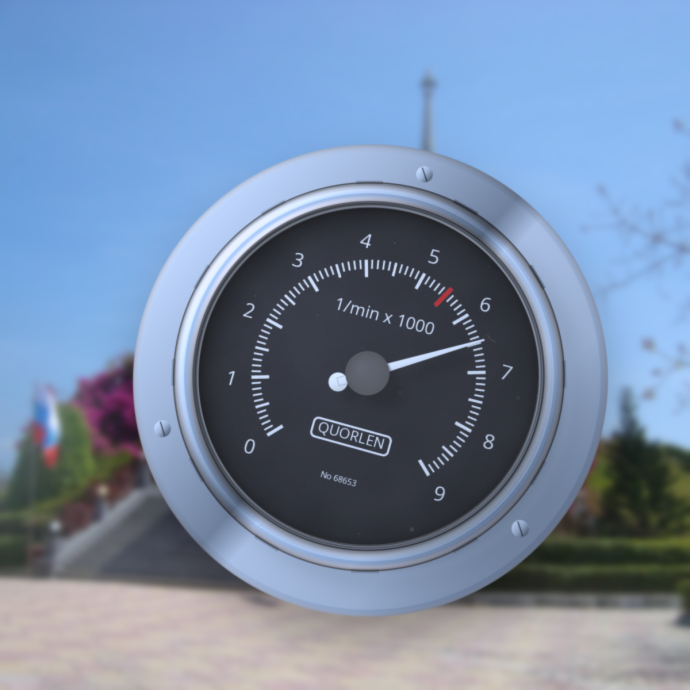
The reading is rpm 6500
